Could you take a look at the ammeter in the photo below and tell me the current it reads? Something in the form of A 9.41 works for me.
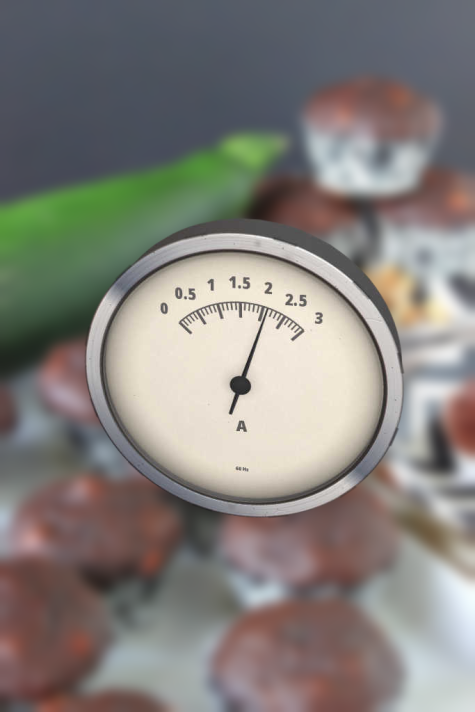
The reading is A 2.1
